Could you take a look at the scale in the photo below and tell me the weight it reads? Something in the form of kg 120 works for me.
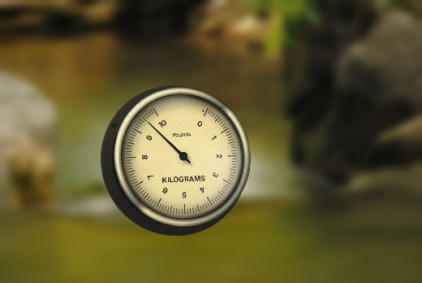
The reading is kg 9.5
